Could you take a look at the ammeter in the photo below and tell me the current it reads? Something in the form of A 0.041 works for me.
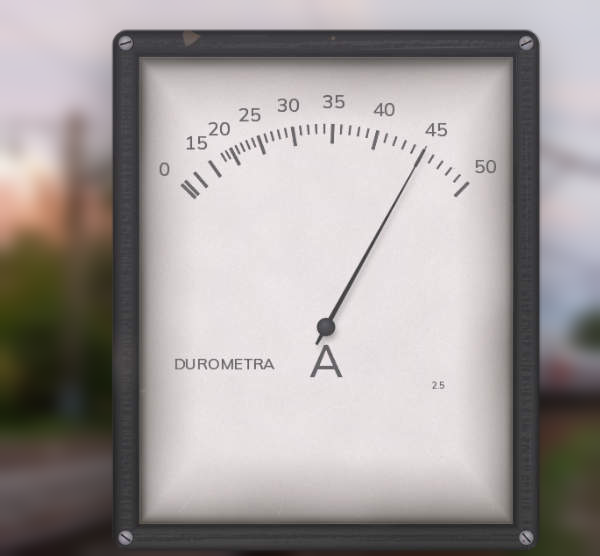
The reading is A 45
